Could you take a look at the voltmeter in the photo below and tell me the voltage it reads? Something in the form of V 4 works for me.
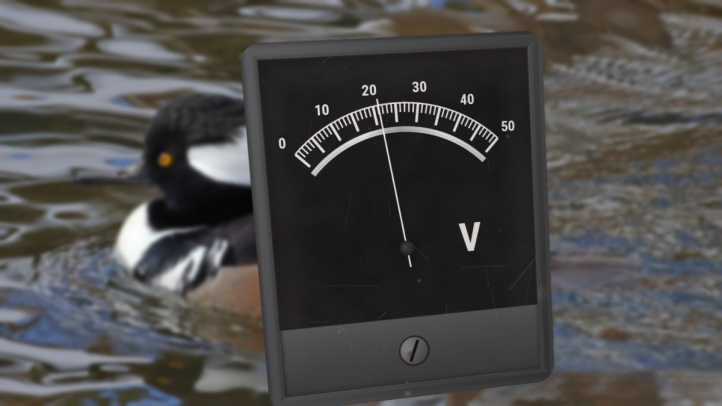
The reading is V 21
